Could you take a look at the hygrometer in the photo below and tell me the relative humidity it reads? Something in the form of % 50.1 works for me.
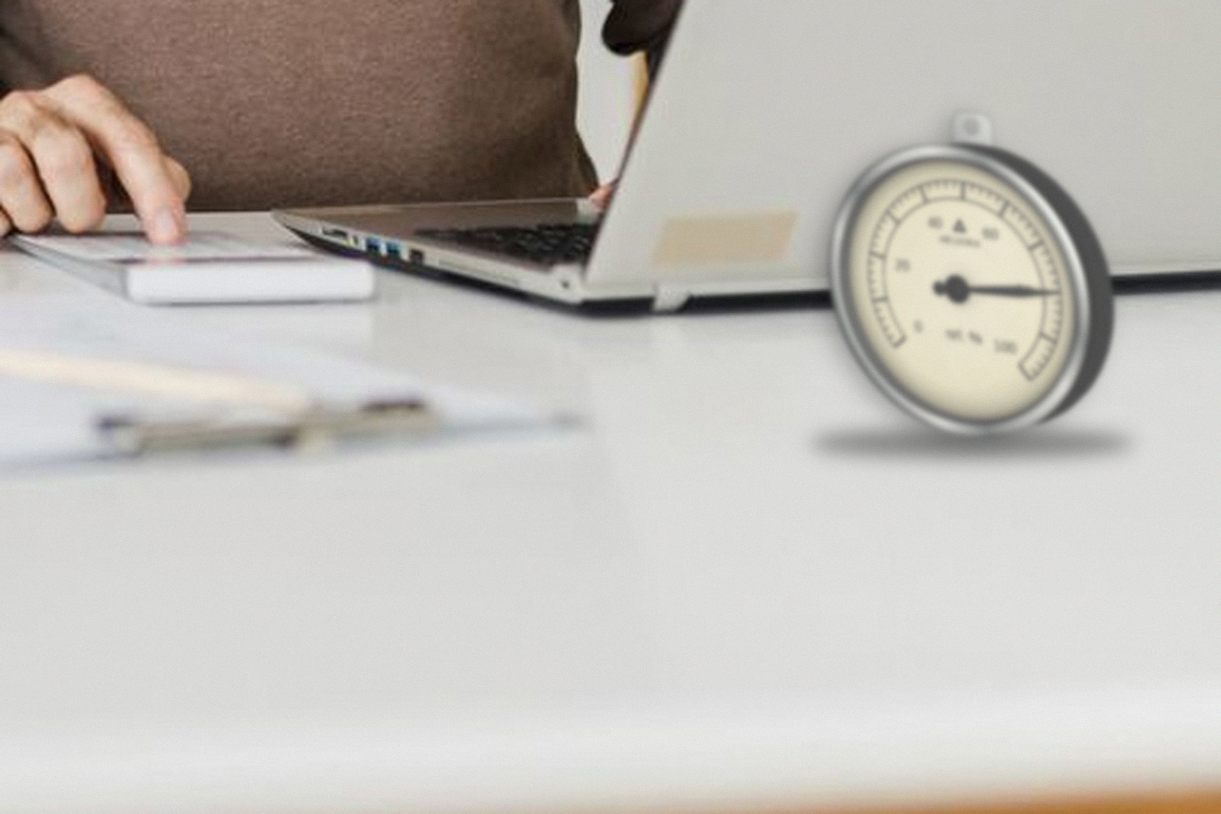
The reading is % 80
